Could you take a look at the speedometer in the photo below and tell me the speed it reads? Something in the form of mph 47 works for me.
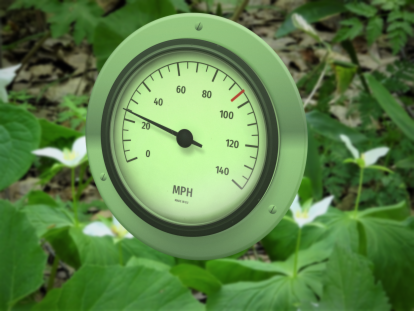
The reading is mph 25
